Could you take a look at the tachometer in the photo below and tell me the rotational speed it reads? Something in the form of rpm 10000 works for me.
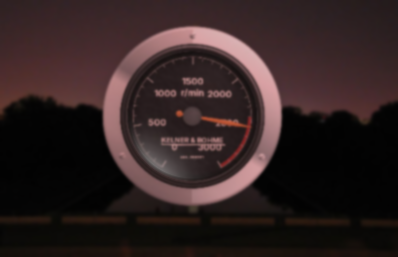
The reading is rpm 2500
